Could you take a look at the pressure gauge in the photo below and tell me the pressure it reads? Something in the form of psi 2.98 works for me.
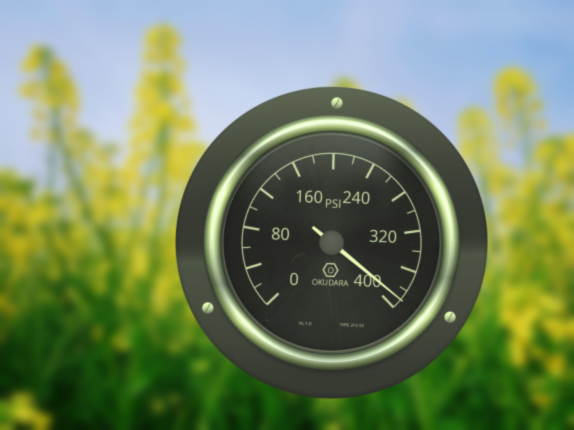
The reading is psi 390
